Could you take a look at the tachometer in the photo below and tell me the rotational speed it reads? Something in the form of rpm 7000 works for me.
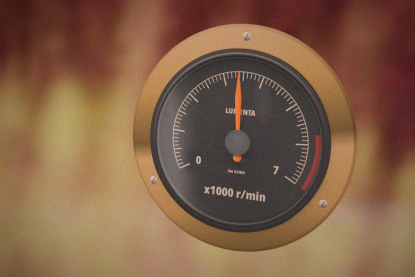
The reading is rpm 3400
